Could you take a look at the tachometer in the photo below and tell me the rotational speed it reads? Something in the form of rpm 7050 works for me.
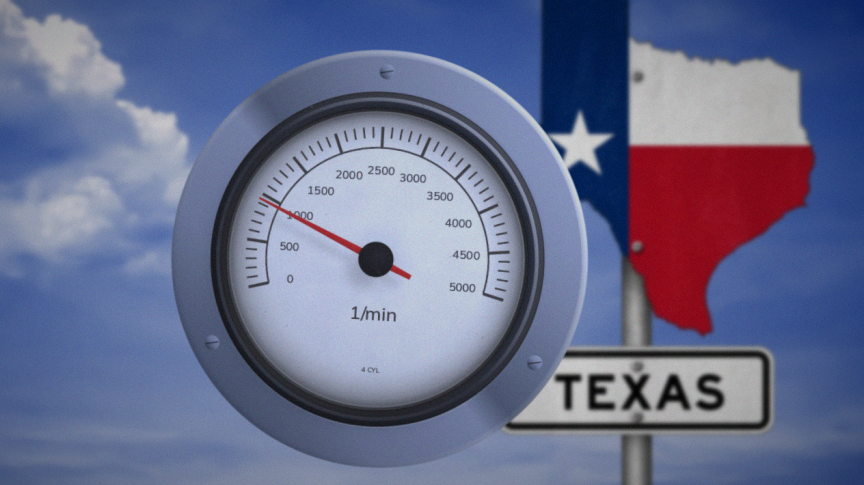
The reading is rpm 950
